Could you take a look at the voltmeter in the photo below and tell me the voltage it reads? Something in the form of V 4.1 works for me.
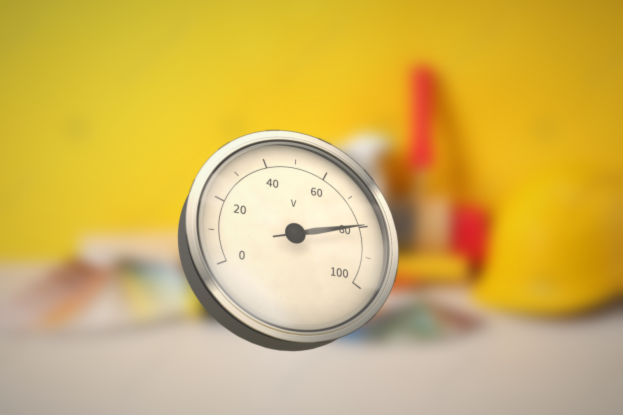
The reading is V 80
